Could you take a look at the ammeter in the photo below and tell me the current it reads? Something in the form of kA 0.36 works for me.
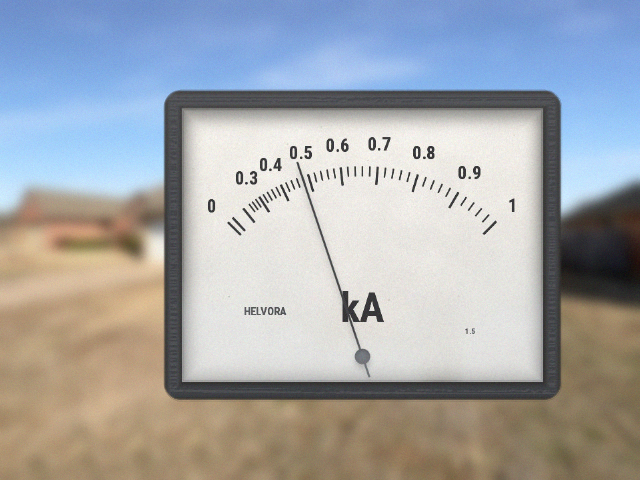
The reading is kA 0.48
